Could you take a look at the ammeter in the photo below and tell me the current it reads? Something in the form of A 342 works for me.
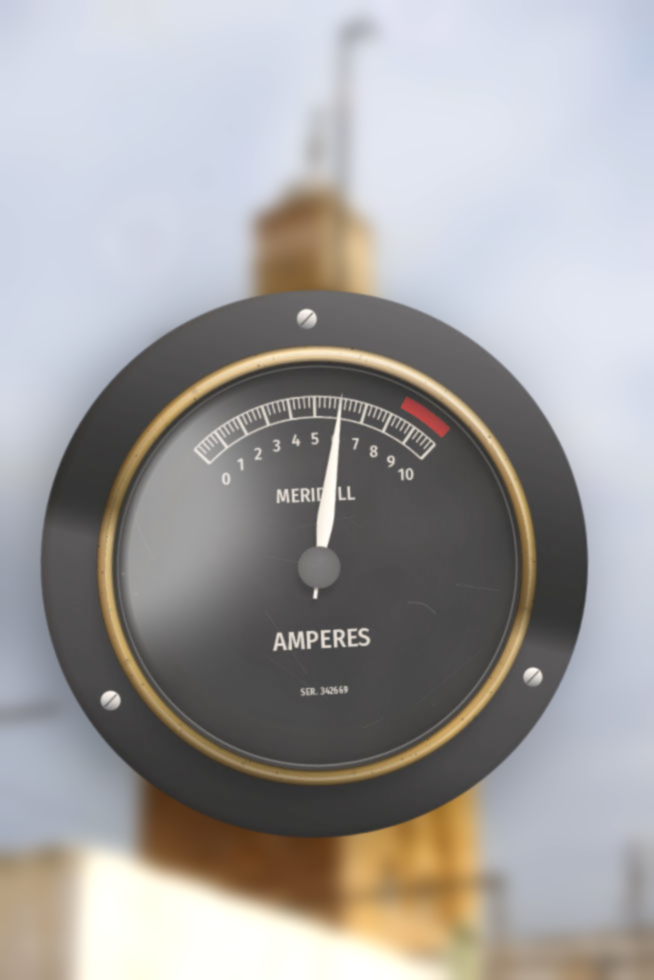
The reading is A 6
